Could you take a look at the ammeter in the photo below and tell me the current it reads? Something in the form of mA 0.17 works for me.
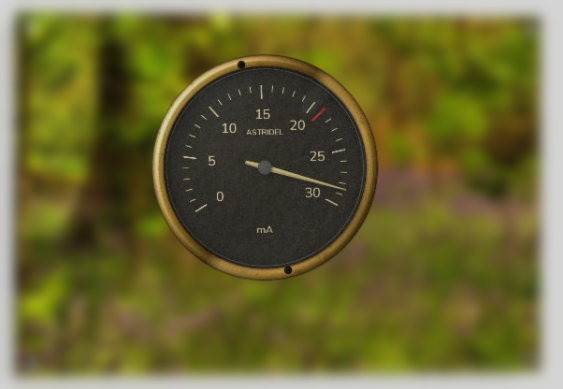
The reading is mA 28.5
